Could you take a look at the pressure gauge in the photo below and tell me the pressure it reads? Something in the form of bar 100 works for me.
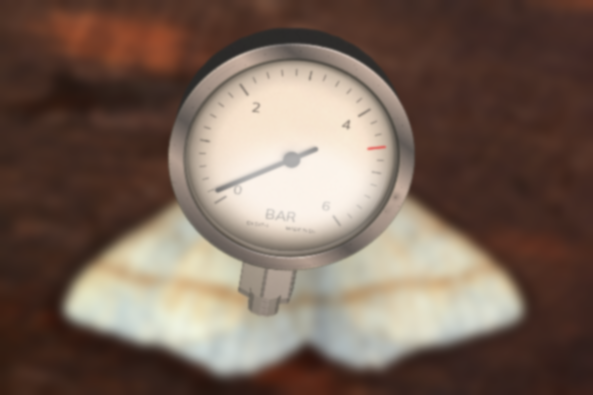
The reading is bar 0.2
